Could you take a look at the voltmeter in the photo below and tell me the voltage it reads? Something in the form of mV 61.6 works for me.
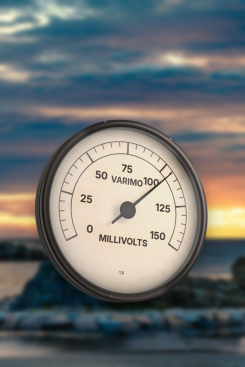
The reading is mV 105
